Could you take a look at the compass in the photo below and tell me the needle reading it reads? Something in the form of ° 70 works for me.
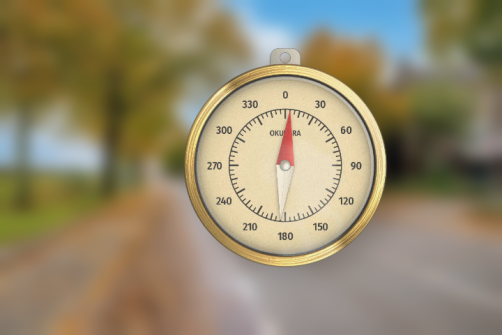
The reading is ° 5
